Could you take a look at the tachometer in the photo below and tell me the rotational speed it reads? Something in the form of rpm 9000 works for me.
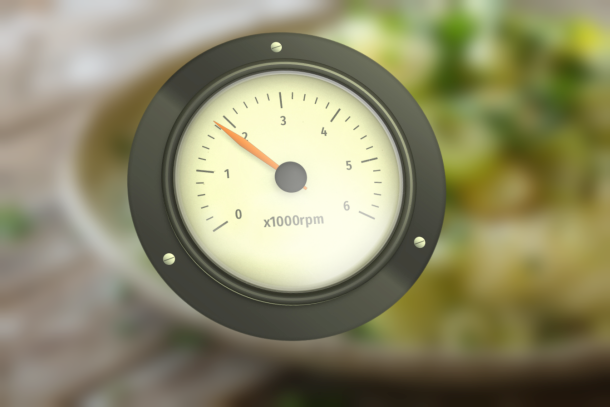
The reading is rpm 1800
